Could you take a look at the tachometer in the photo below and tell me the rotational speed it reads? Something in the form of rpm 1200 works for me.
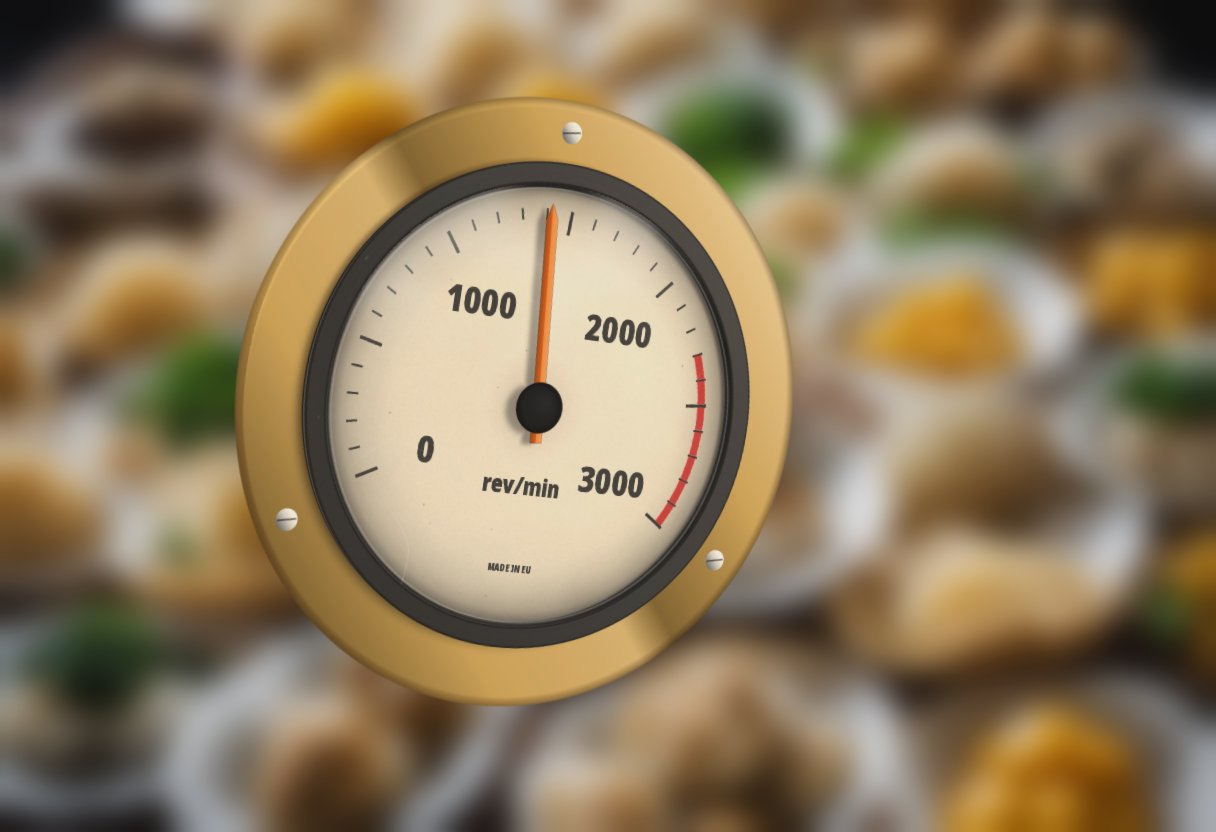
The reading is rpm 1400
